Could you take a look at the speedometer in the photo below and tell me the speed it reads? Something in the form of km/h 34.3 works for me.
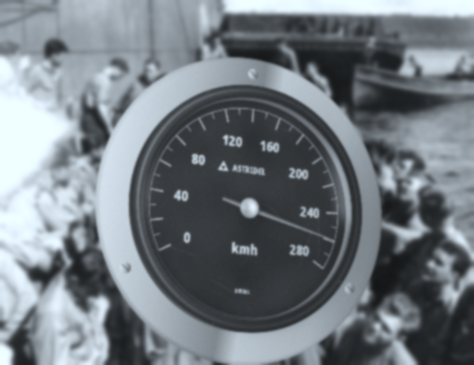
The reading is km/h 260
